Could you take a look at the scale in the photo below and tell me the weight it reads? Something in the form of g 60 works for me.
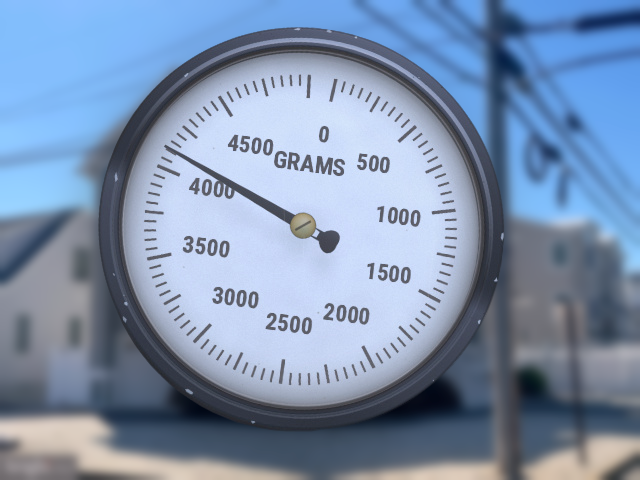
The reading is g 4100
